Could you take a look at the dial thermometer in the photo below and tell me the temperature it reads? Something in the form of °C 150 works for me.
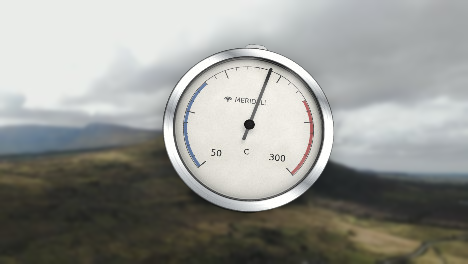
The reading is °C 190
